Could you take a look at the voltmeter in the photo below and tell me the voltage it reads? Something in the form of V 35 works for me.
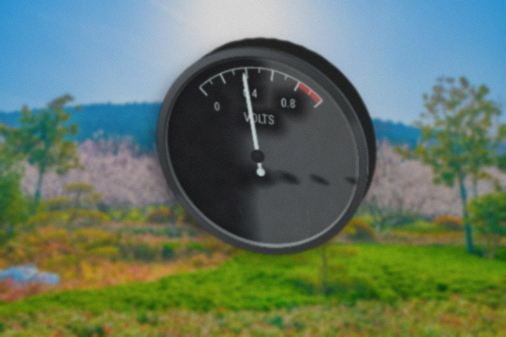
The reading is V 0.4
